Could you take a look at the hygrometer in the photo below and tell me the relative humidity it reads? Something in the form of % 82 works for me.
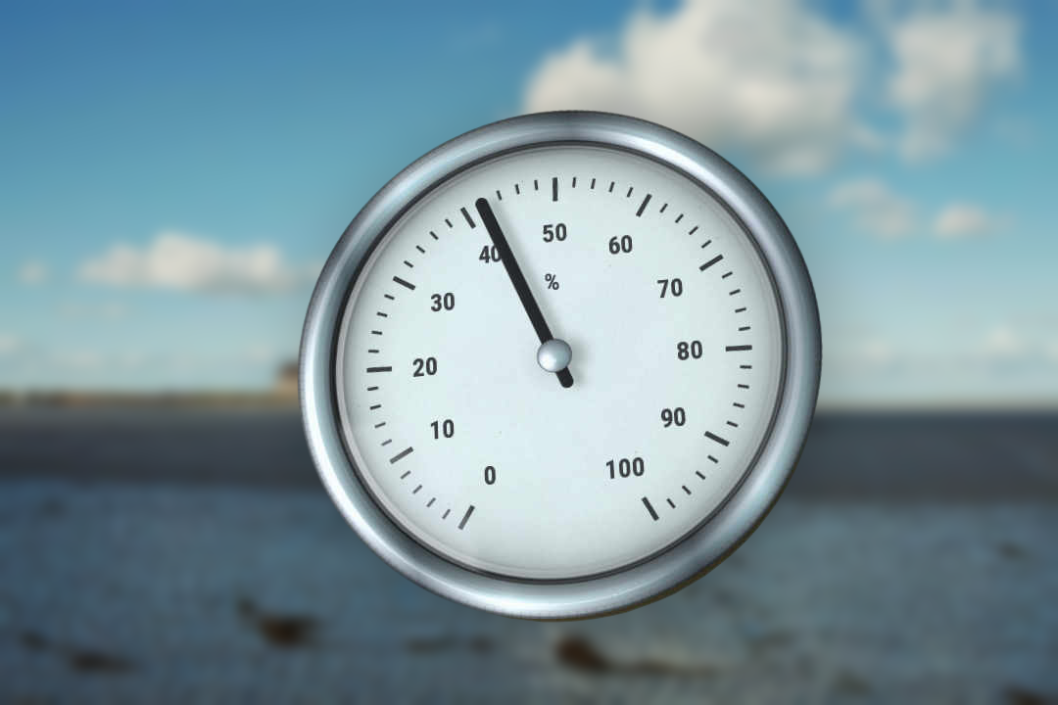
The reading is % 42
